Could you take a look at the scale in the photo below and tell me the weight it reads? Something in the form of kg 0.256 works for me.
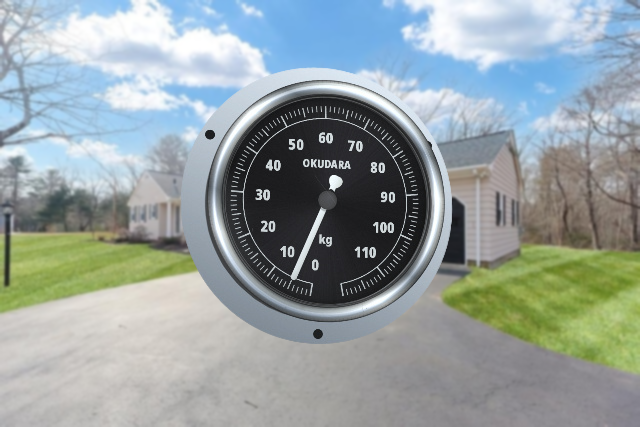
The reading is kg 5
